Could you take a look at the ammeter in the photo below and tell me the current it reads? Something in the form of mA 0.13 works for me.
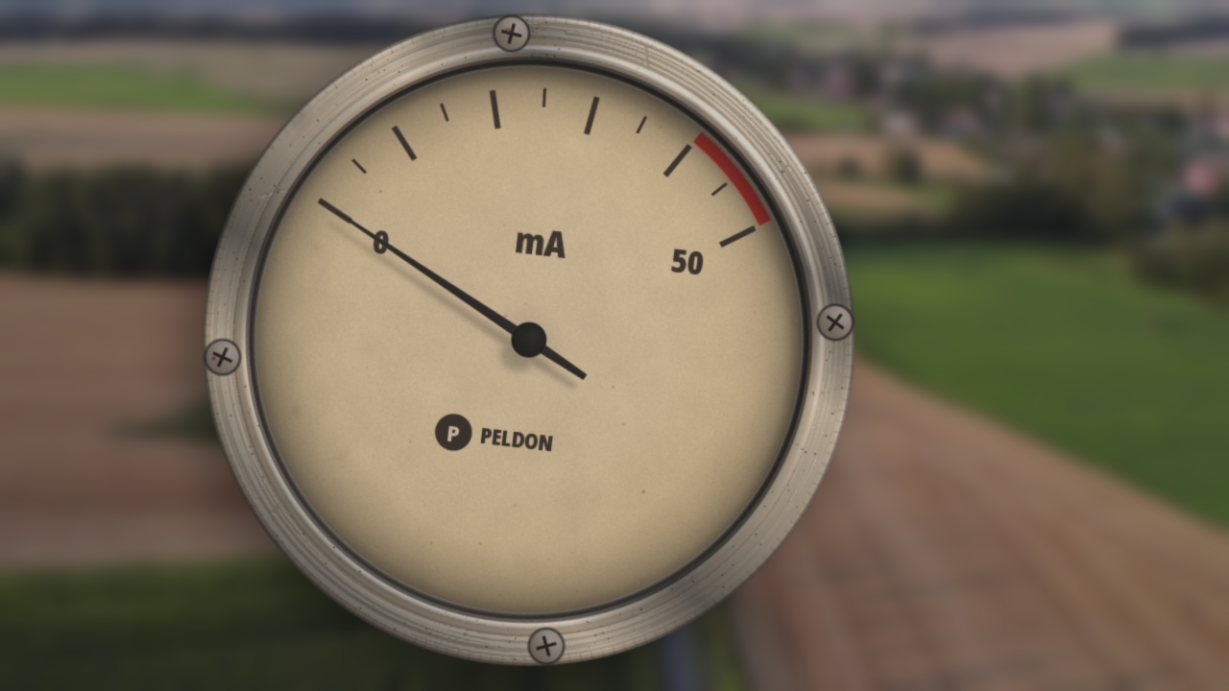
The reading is mA 0
